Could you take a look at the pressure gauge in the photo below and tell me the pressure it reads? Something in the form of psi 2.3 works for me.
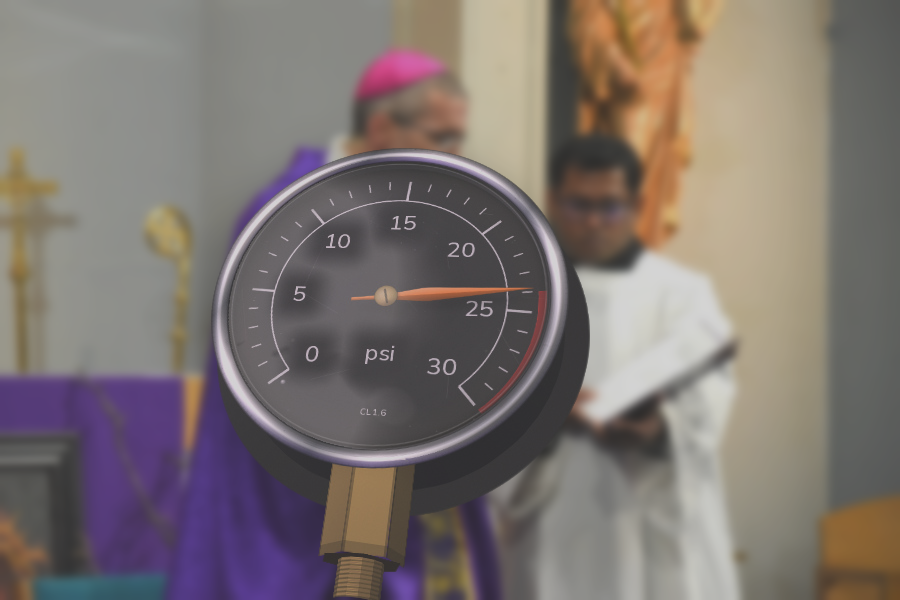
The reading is psi 24
